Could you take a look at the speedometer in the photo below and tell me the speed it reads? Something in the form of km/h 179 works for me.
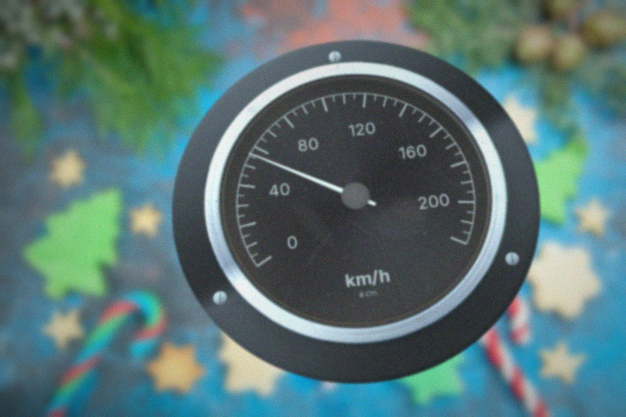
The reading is km/h 55
